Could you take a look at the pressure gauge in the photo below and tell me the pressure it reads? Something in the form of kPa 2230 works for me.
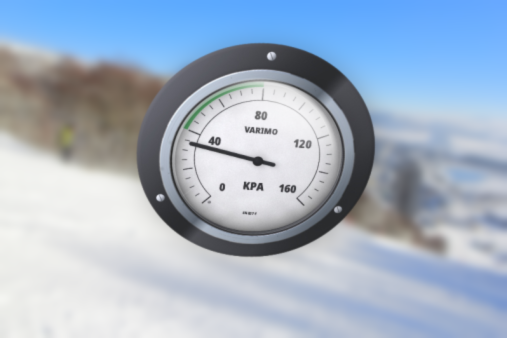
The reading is kPa 35
